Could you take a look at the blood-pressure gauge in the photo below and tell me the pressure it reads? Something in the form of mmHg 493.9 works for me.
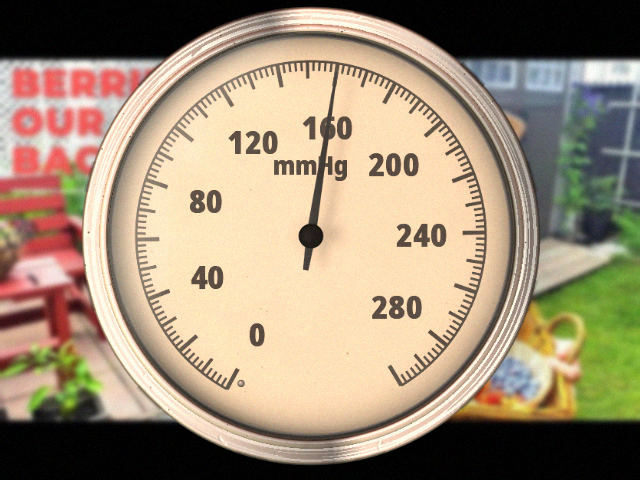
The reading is mmHg 160
